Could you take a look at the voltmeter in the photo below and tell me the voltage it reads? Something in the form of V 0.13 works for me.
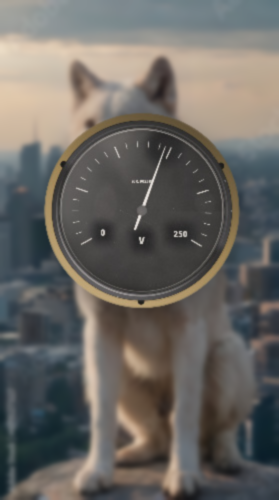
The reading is V 145
